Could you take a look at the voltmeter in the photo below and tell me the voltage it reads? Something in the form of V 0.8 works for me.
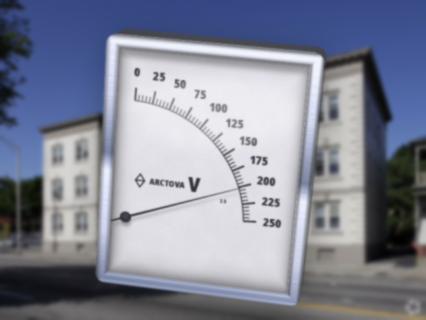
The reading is V 200
